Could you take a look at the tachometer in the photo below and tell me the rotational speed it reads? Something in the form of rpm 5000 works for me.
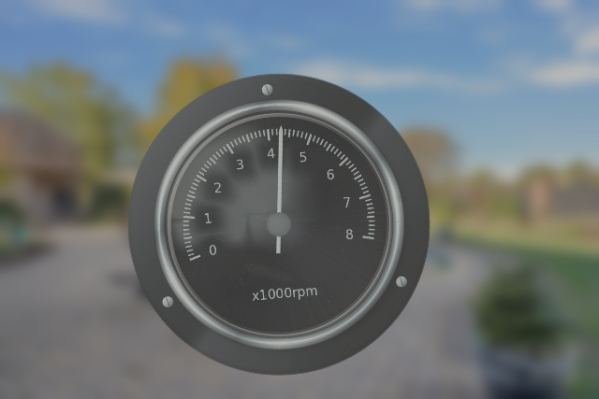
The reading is rpm 4300
